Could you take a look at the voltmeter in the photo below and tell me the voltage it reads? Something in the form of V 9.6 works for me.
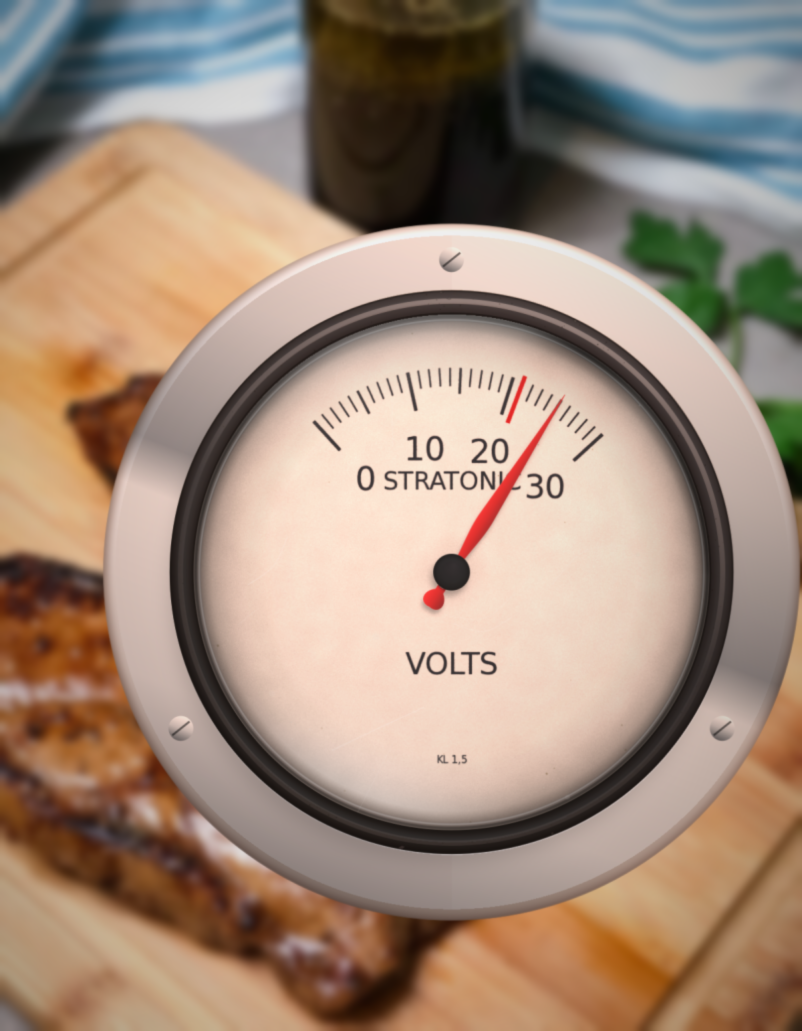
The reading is V 25
